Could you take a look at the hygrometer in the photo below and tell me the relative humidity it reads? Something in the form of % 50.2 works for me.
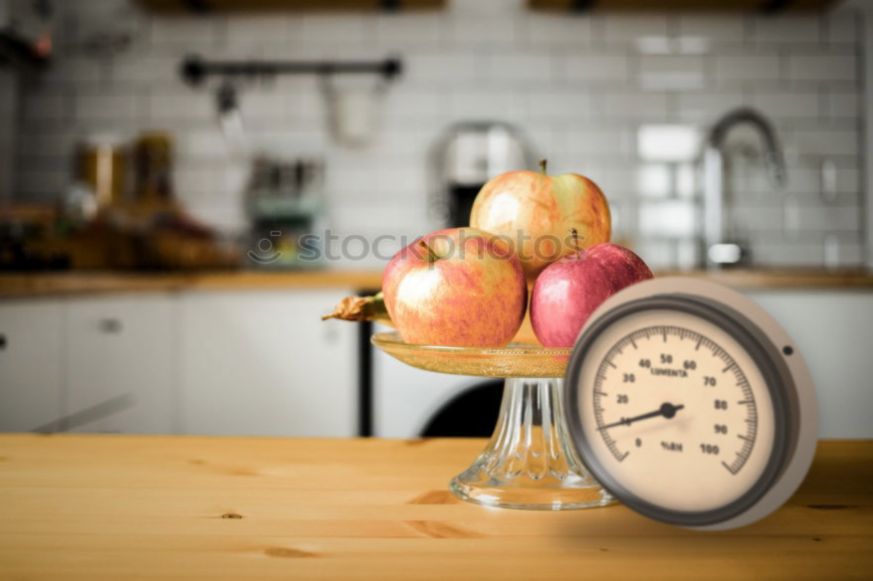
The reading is % 10
